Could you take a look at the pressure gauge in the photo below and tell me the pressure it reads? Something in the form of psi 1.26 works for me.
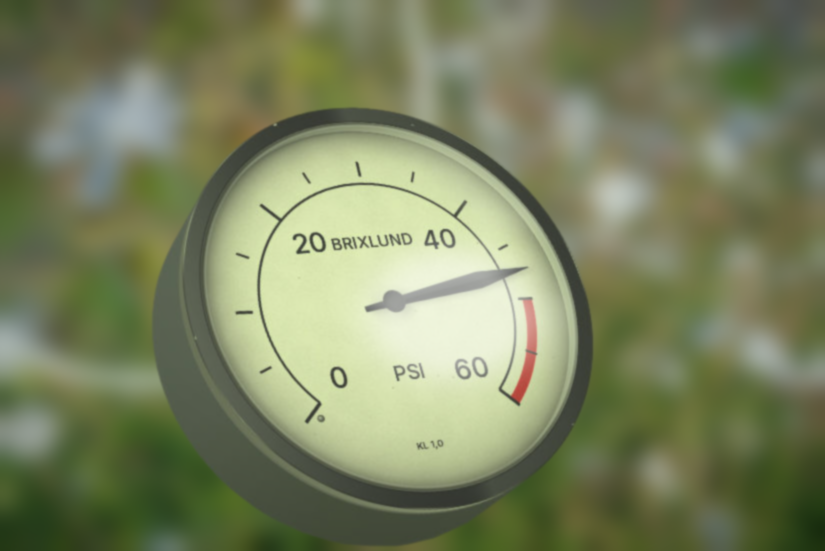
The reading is psi 47.5
